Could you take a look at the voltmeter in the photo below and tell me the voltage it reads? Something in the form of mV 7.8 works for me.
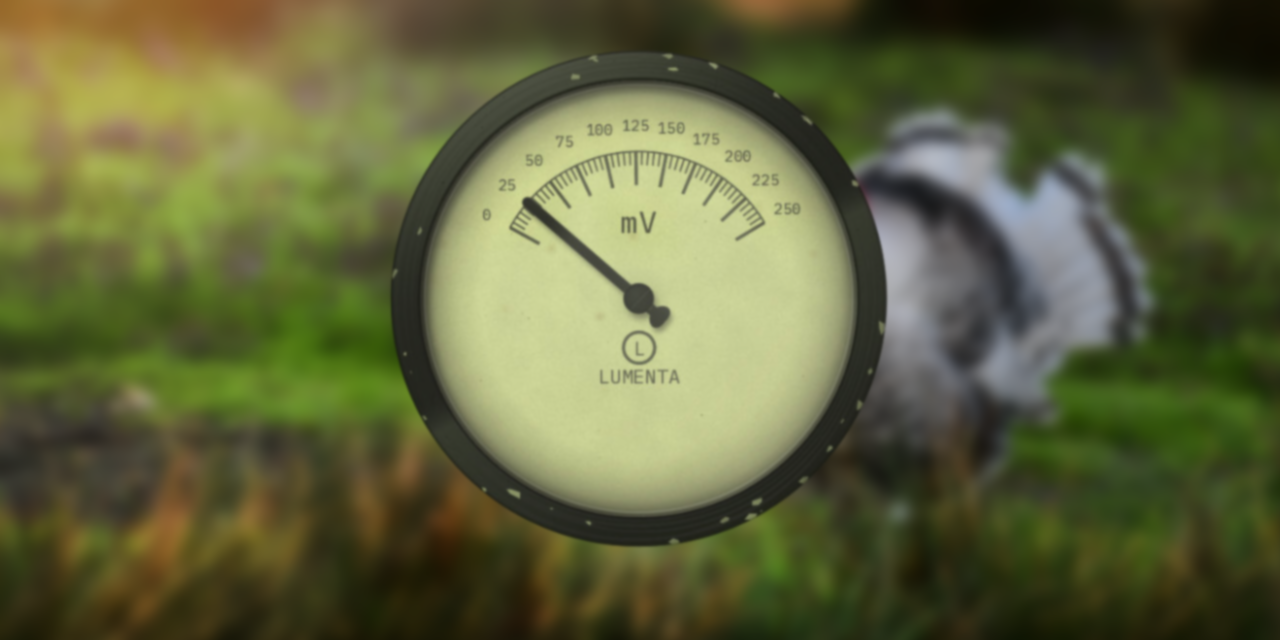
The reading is mV 25
